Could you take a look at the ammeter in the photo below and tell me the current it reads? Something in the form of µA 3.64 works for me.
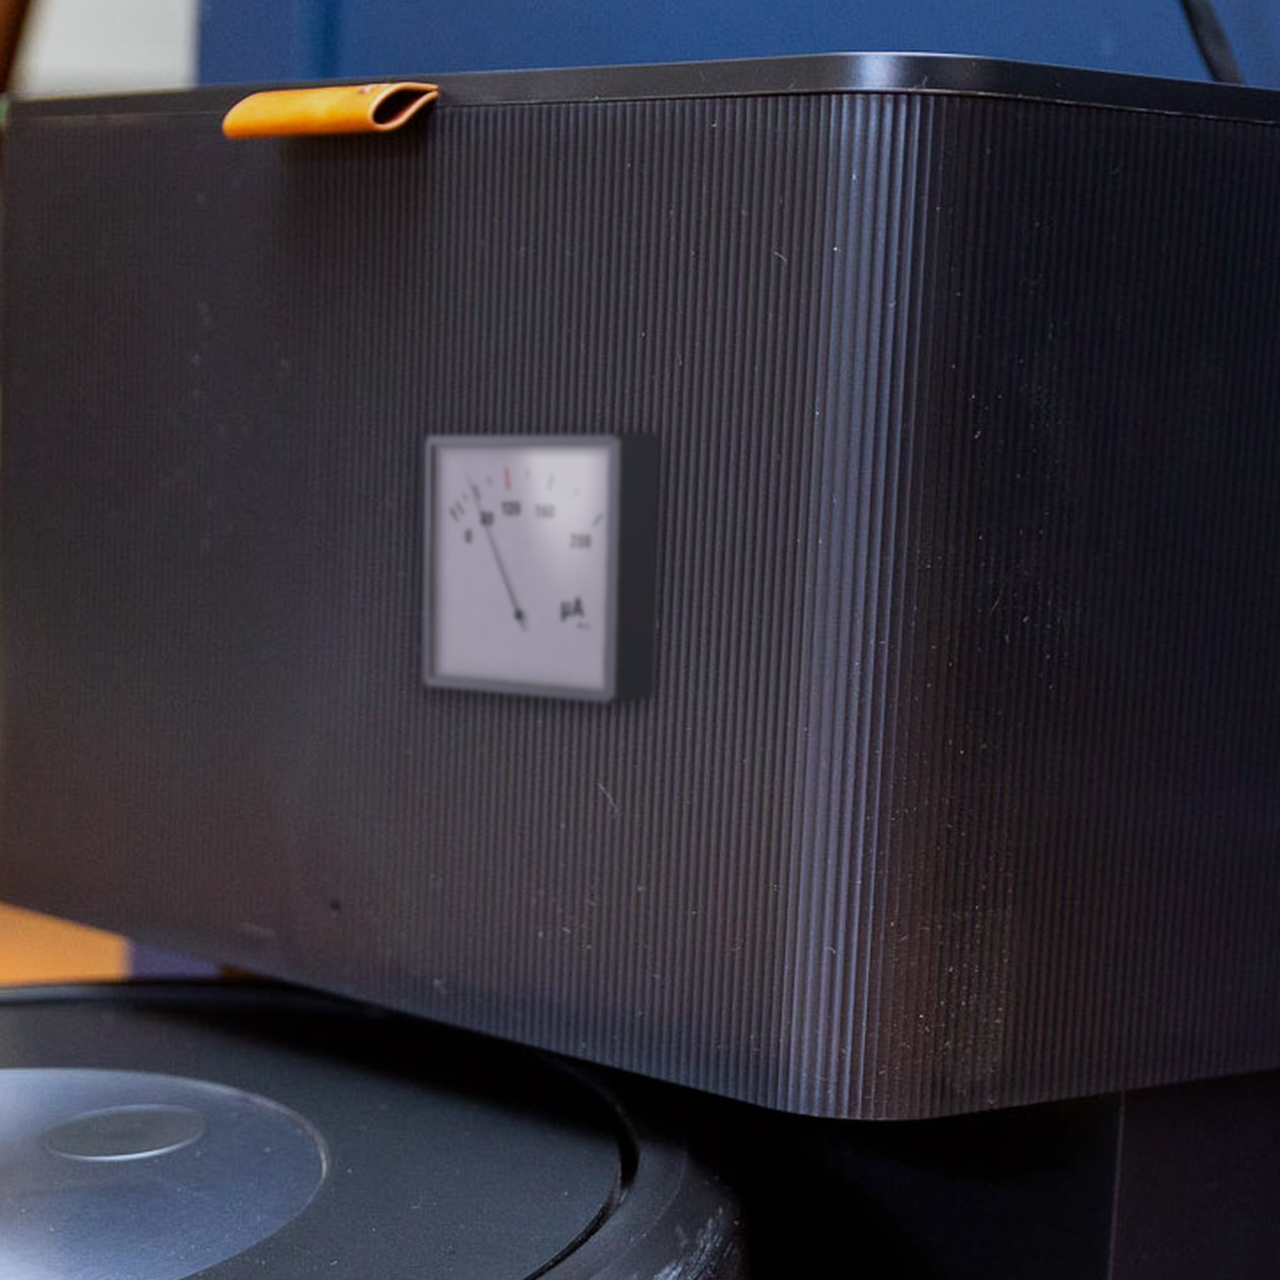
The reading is µA 80
